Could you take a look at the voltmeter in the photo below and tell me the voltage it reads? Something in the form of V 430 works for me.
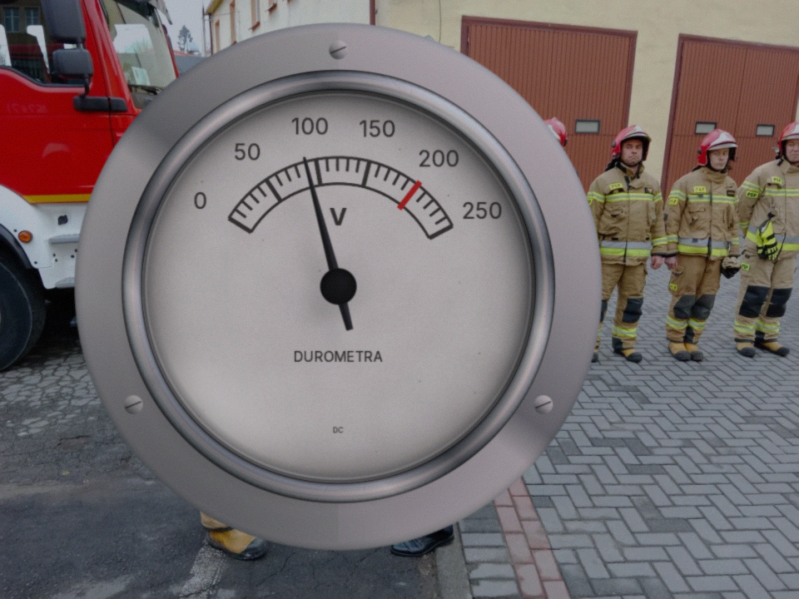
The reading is V 90
